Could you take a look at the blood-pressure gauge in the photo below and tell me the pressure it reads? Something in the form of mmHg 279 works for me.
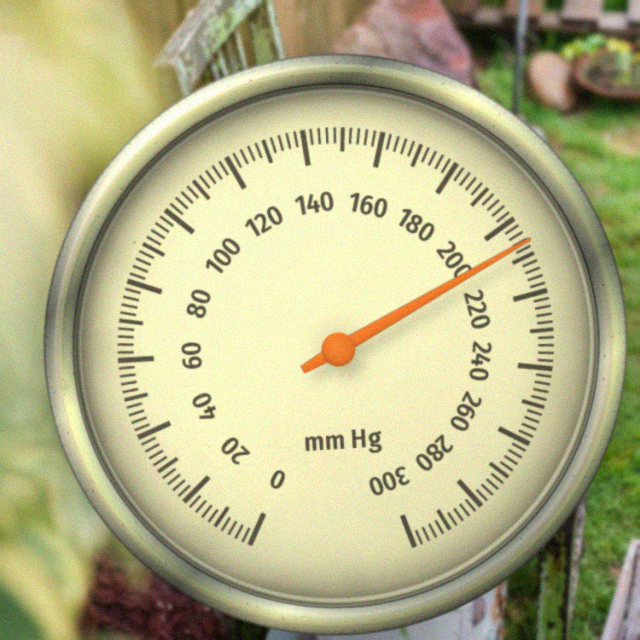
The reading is mmHg 206
